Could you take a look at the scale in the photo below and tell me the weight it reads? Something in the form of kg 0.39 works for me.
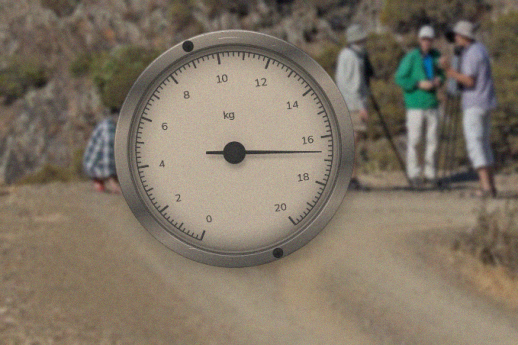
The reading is kg 16.6
